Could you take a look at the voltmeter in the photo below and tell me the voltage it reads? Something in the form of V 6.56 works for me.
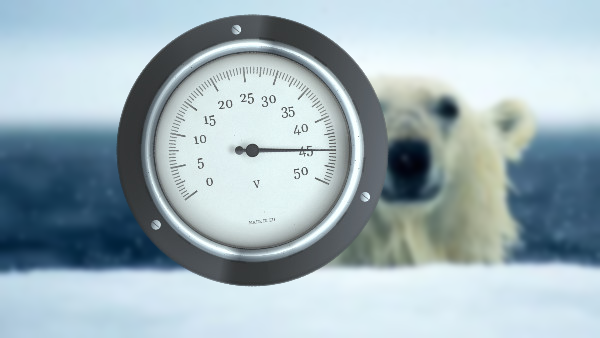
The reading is V 45
